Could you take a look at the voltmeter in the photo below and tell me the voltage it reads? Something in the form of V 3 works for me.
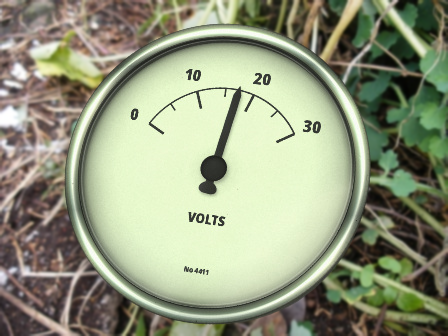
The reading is V 17.5
